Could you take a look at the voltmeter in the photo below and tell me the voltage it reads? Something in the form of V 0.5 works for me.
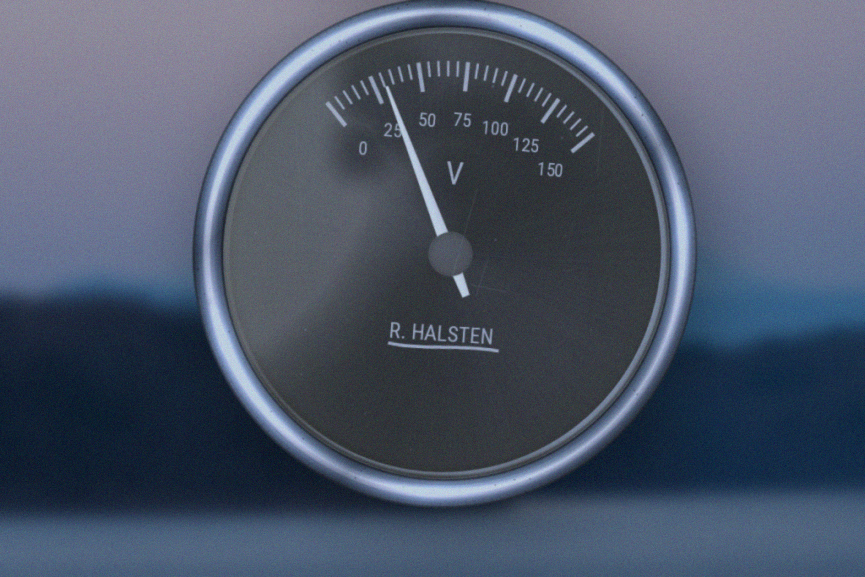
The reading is V 30
